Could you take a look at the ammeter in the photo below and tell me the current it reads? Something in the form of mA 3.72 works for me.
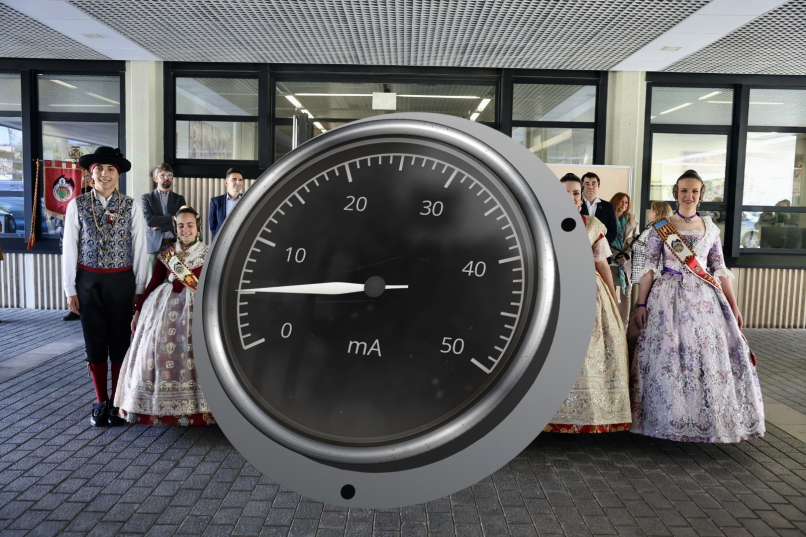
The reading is mA 5
